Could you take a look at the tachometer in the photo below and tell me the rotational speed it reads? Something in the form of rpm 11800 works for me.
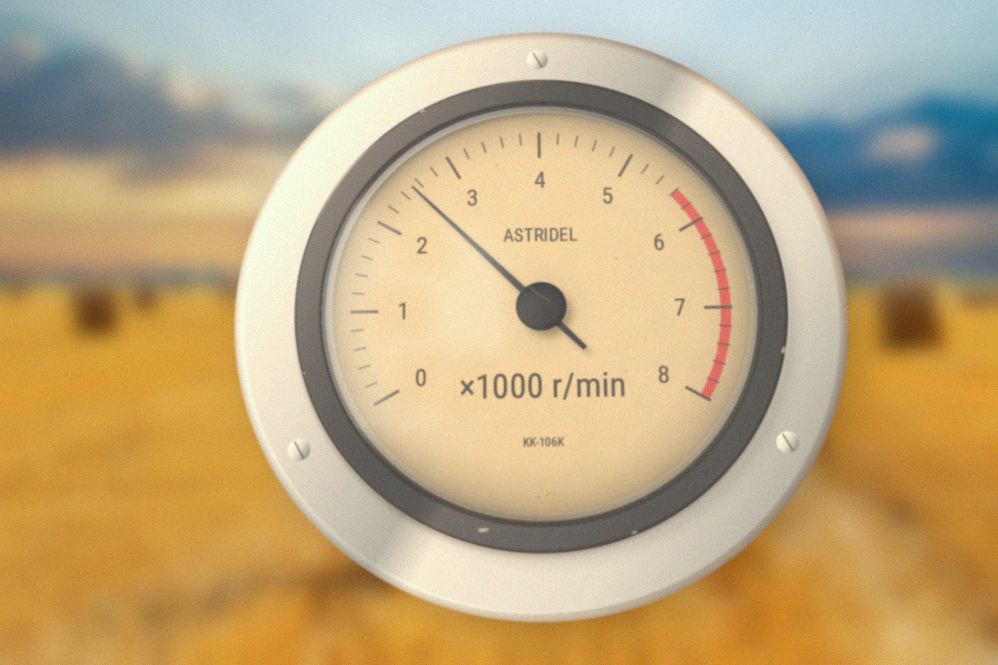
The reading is rpm 2500
